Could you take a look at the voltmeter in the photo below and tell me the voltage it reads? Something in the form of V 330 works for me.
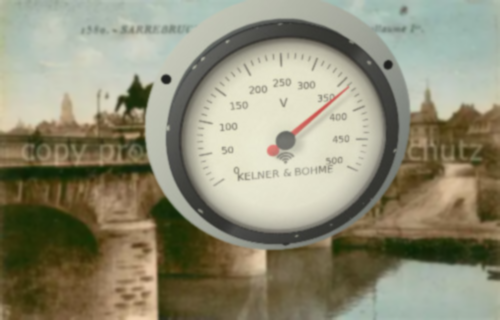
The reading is V 360
